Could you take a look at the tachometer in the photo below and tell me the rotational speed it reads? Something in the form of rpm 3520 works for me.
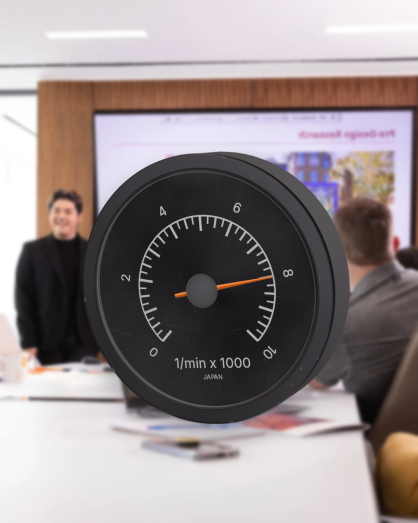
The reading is rpm 8000
